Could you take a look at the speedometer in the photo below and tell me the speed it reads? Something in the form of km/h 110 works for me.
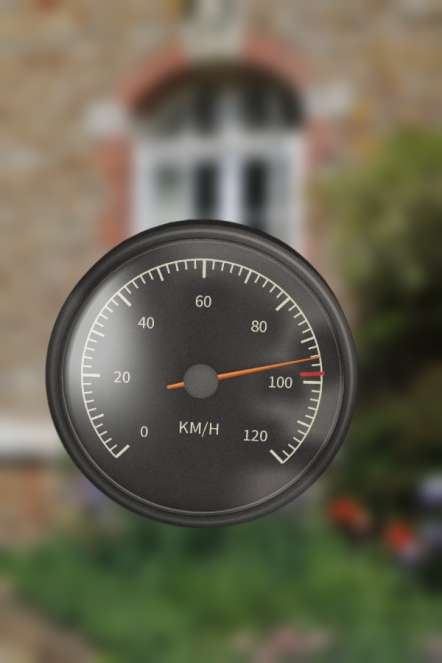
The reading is km/h 94
